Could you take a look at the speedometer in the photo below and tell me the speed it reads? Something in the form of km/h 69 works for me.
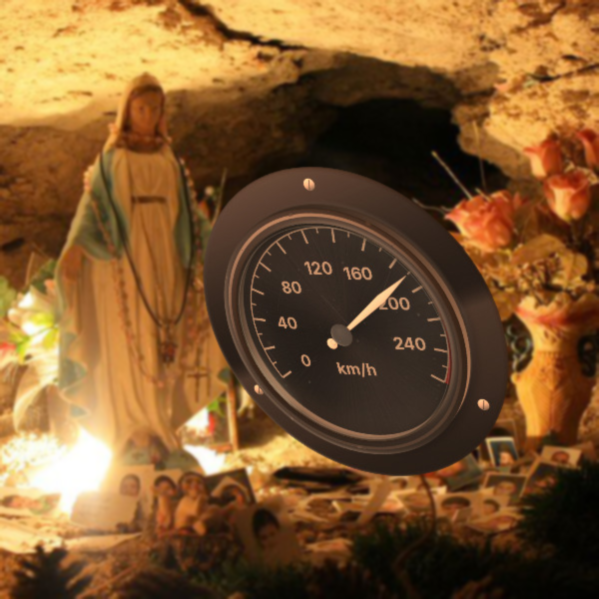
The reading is km/h 190
